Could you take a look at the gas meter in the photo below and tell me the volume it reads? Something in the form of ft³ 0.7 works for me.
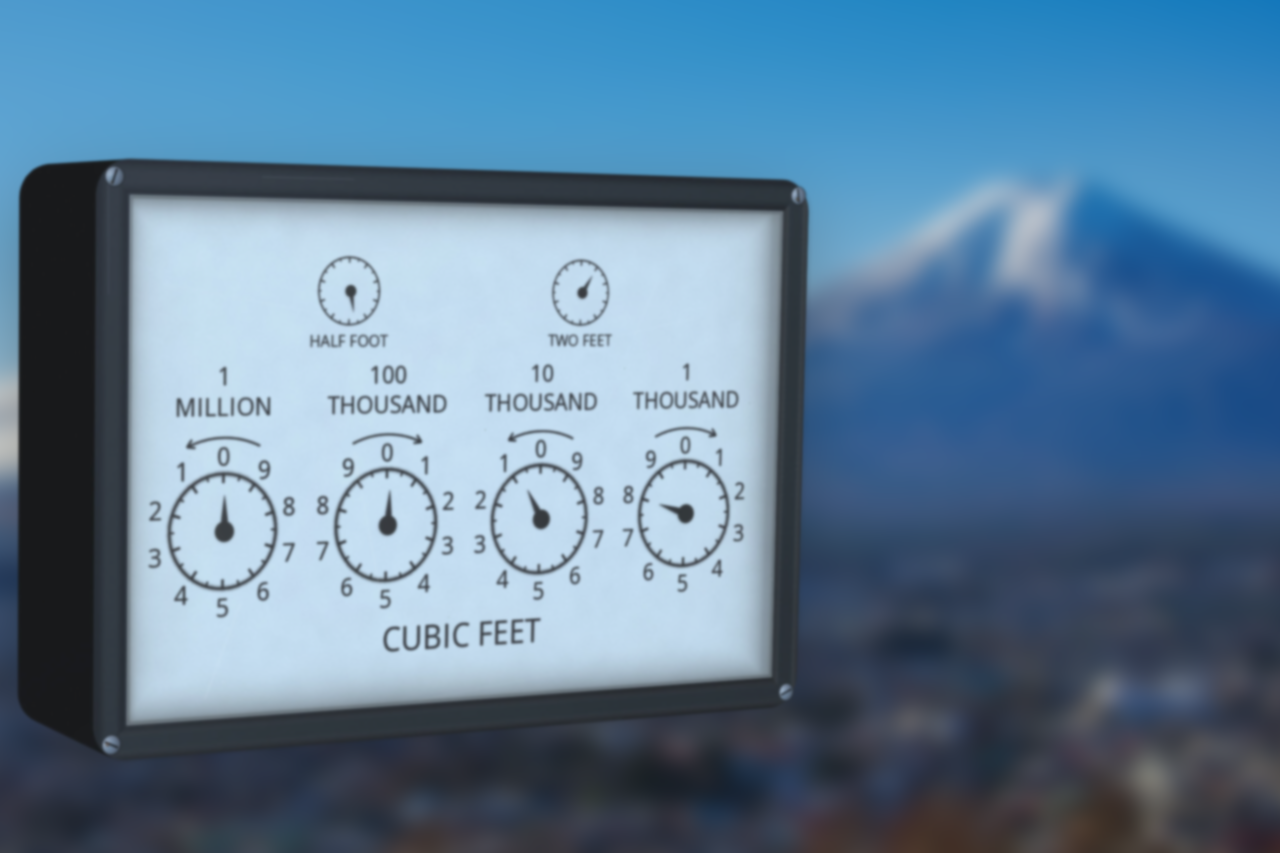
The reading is ft³ 800
